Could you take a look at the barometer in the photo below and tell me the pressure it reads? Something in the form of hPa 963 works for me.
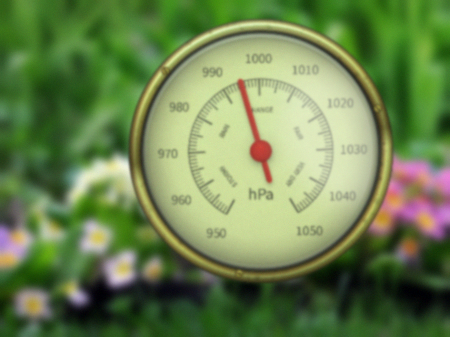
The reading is hPa 995
